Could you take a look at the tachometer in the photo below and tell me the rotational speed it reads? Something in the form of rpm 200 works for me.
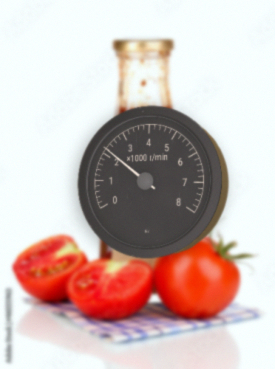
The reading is rpm 2200
